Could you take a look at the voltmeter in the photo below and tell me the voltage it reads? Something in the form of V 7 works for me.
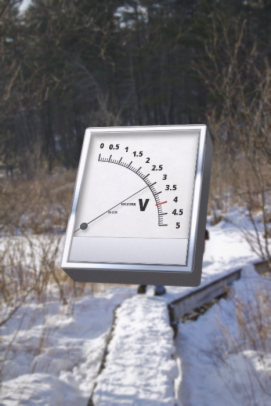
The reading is V 3
